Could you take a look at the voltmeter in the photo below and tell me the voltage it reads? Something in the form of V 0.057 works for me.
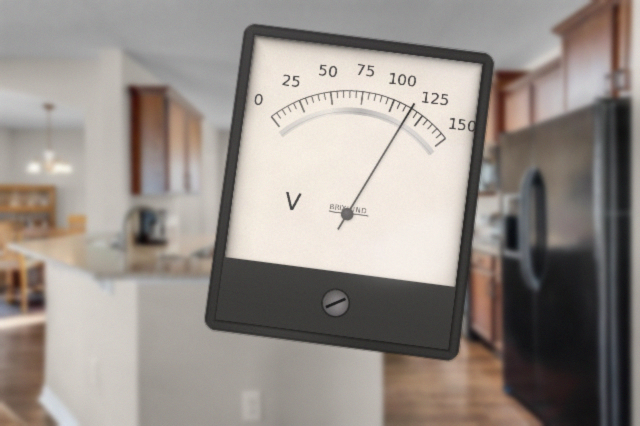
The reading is V 115
